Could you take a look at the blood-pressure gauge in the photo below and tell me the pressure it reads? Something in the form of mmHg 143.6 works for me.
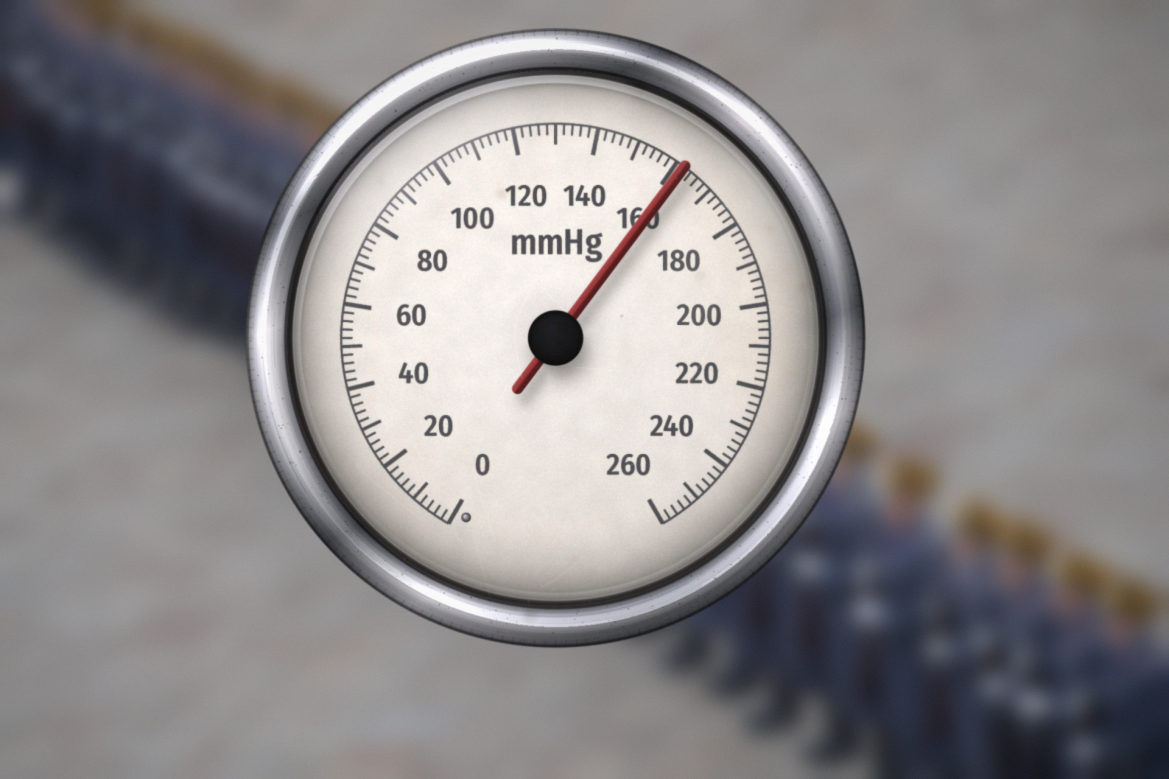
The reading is mmHg 162
